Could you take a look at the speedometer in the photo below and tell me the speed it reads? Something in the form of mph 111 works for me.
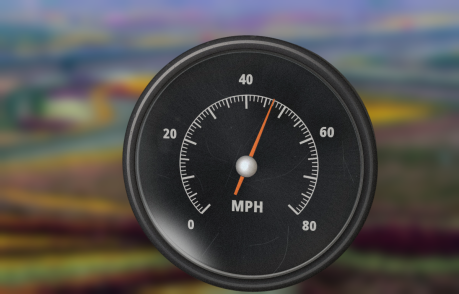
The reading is mph 47
